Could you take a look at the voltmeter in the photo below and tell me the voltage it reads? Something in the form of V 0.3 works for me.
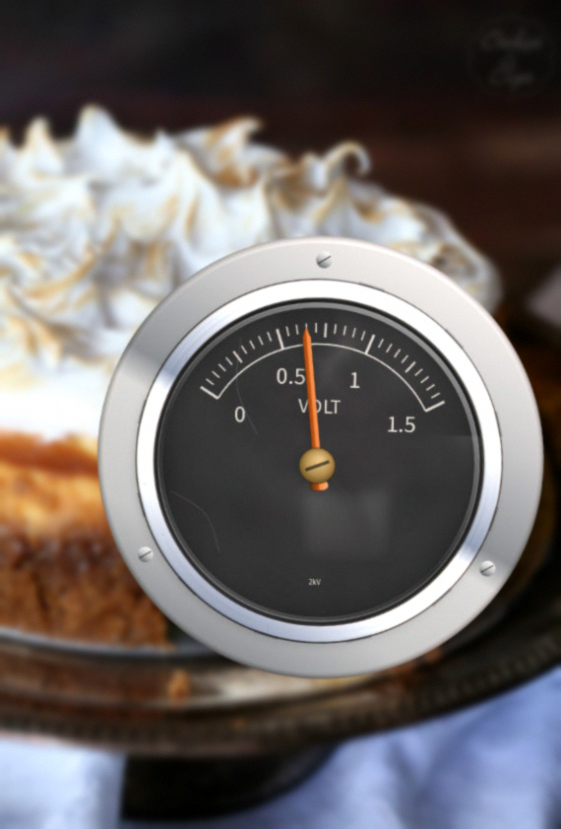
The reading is V 0.65
